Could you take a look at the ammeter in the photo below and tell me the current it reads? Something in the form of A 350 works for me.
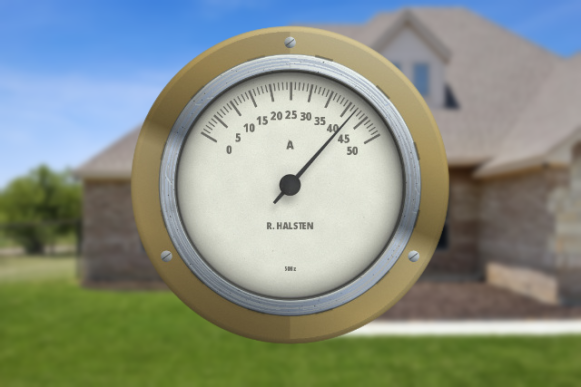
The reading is A 42
